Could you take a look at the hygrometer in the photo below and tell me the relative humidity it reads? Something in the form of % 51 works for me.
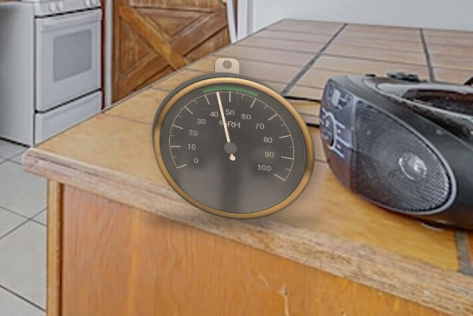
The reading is % 45
